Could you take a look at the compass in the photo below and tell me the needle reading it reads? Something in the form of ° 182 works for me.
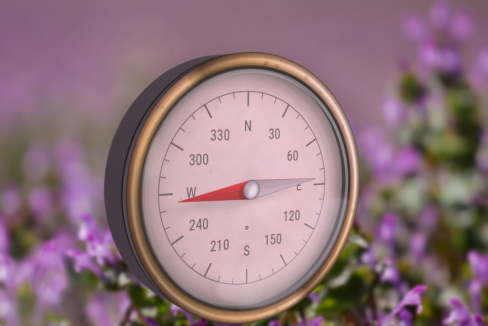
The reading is ° 265
